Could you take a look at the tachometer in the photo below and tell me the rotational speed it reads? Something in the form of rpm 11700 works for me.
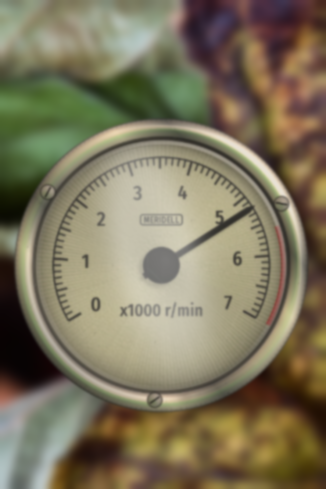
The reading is rpm 5200
